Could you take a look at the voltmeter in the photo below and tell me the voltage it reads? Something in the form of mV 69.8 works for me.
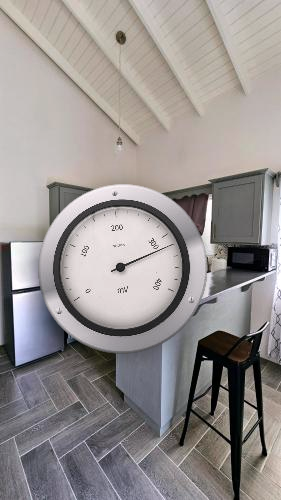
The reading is mV 320
